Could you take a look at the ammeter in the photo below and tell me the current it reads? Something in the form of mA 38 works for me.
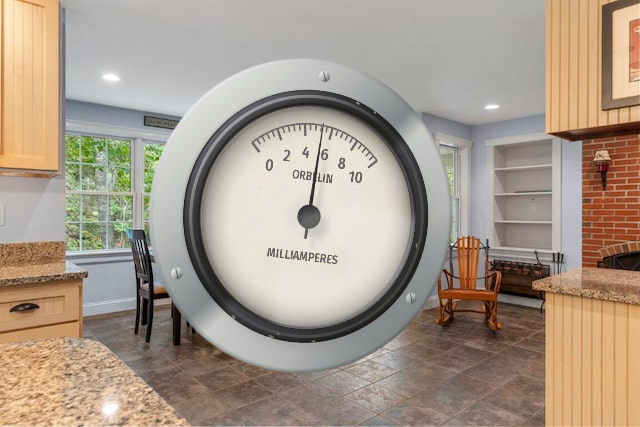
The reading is mA 5.2
